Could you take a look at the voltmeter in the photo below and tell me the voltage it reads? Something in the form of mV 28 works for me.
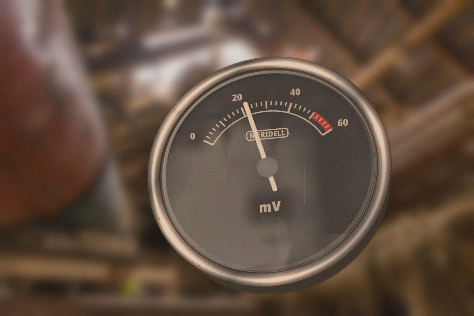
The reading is mV 22
